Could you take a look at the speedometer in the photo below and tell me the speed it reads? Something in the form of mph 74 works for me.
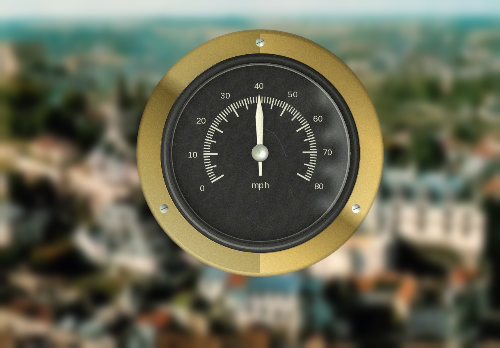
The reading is mph 40
